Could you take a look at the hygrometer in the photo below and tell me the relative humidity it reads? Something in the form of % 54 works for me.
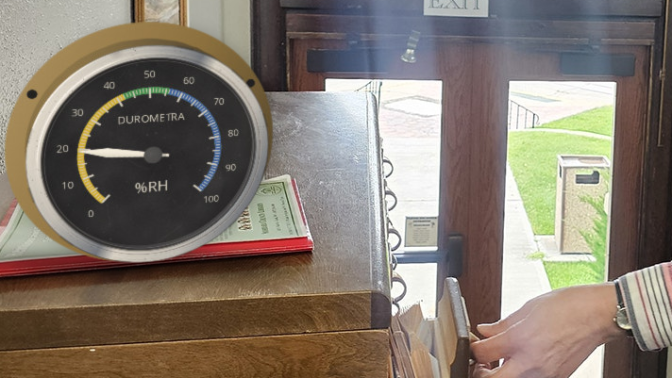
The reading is % 20
